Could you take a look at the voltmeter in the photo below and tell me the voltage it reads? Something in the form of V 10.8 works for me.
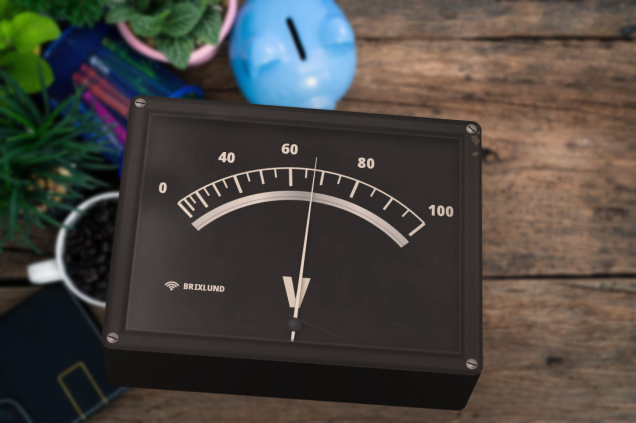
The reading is V 67.5
